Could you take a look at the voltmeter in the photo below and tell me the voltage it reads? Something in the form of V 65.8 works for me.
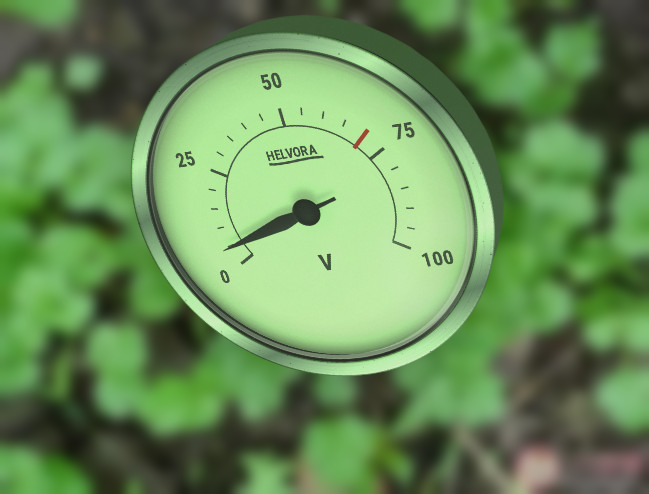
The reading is V 5
